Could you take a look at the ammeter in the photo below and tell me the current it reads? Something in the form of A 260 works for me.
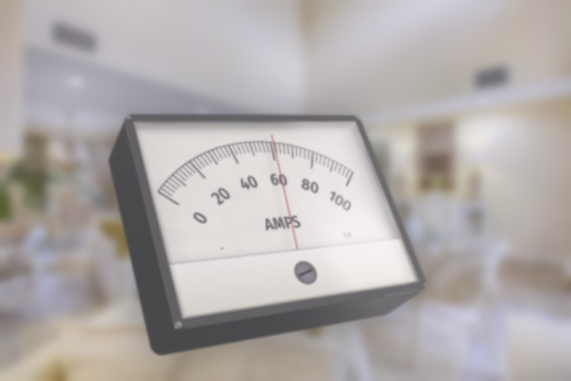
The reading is A 60
